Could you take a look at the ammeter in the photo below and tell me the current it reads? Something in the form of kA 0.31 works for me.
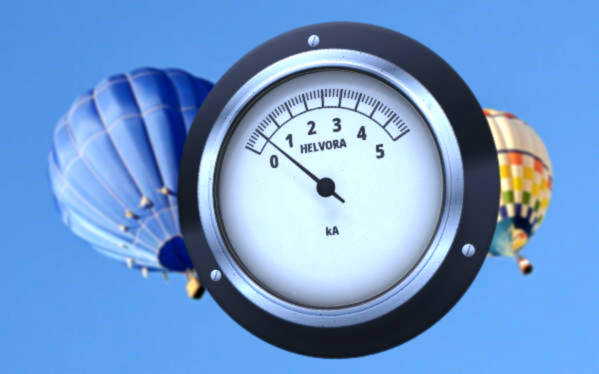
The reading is kA 0.5
